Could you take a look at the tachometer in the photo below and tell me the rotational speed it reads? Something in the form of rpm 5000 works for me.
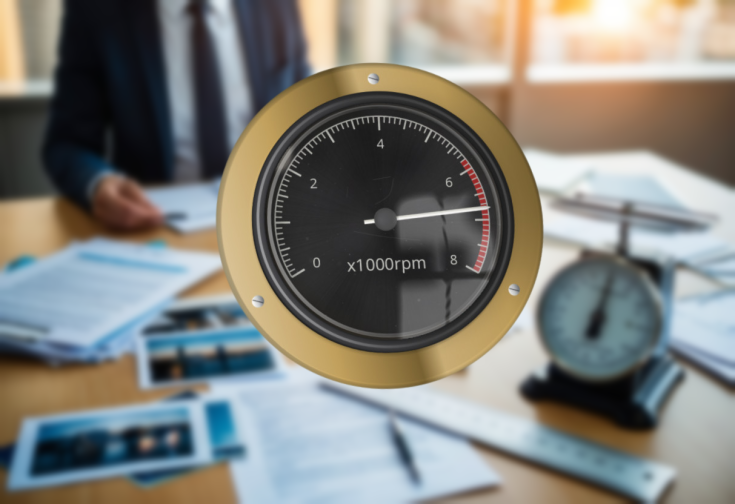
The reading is rpm 6800
